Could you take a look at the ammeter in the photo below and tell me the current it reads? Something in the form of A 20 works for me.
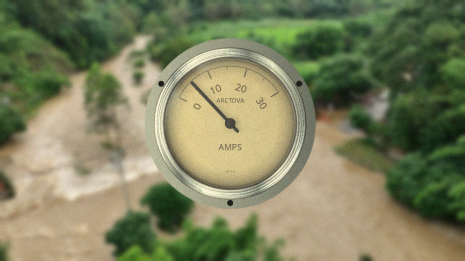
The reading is A 5
